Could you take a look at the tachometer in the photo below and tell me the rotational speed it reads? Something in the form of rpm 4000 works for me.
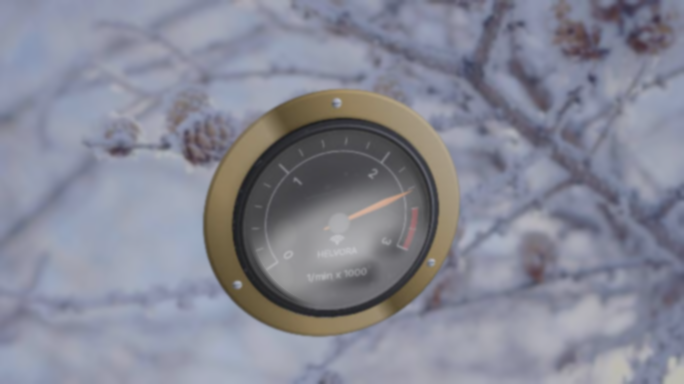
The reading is rpm 2400
